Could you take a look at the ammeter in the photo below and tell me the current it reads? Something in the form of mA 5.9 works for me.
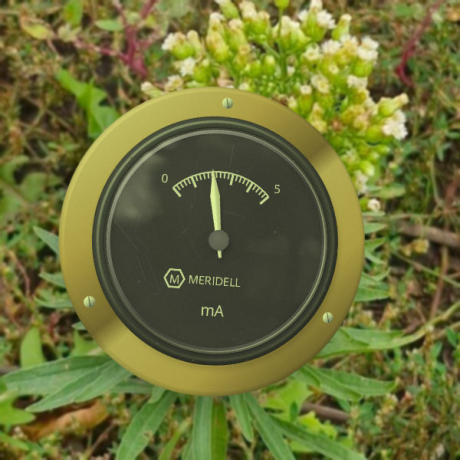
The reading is mA 2
